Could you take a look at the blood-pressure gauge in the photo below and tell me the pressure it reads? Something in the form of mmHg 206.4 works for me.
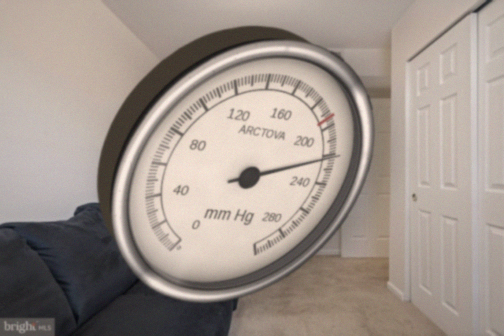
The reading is mmHg 220
